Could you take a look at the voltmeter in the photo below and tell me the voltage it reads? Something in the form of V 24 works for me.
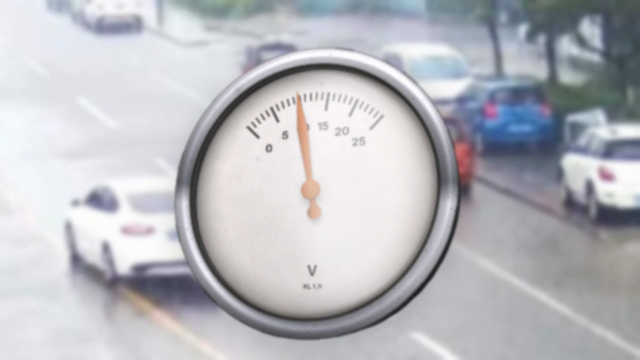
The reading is V 10
